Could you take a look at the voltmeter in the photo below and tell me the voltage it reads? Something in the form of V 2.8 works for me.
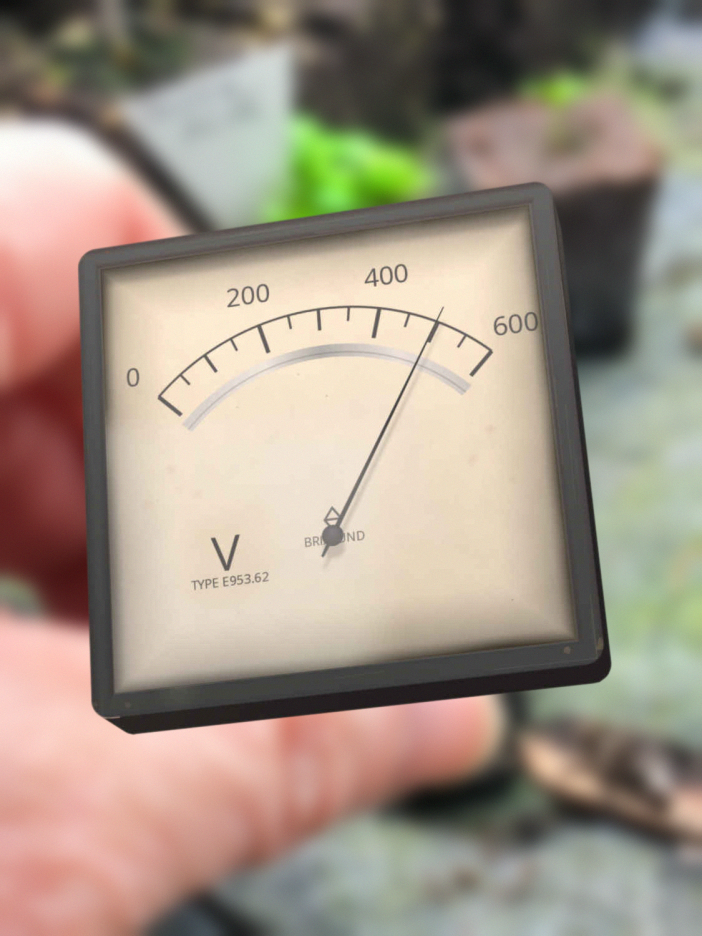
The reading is V 500
